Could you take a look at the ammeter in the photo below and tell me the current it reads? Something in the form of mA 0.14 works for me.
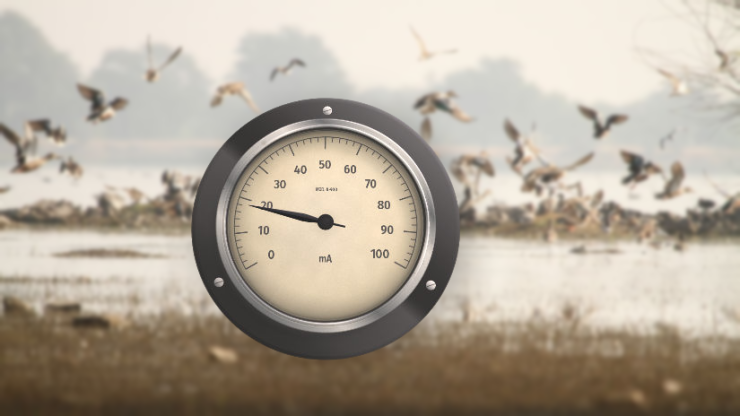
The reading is mA 18
